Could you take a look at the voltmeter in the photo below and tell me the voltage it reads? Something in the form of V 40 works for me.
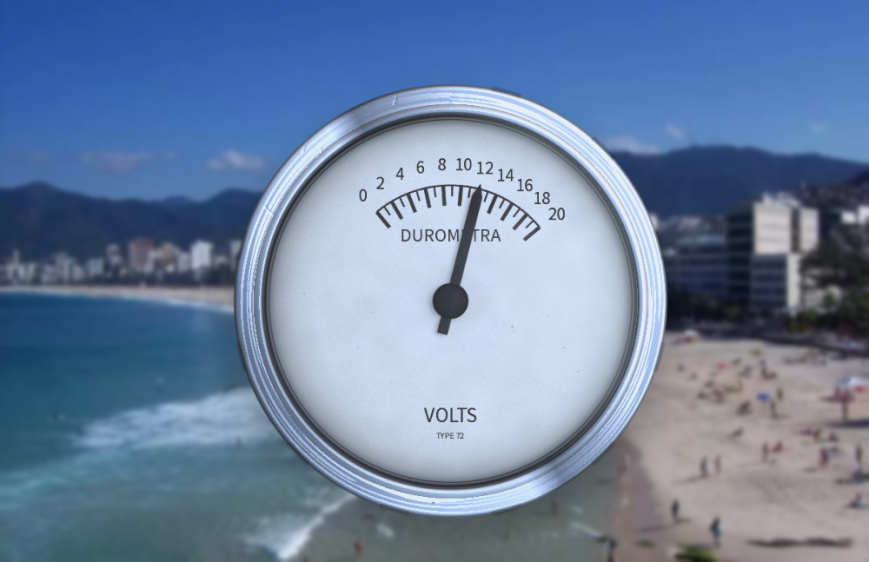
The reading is V 12
